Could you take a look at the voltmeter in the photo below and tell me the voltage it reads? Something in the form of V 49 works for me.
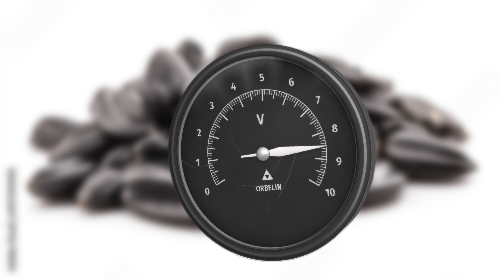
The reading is V 8.5
